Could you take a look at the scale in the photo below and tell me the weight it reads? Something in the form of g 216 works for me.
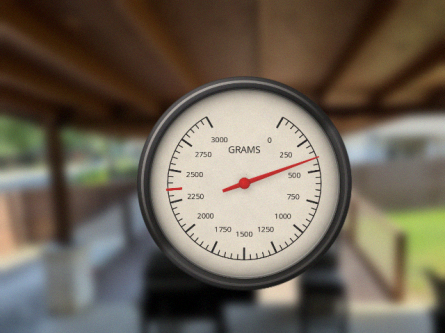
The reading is g 400
